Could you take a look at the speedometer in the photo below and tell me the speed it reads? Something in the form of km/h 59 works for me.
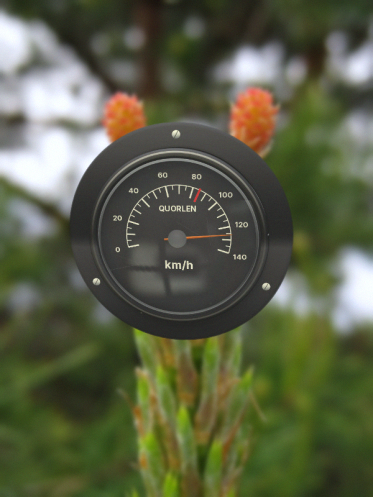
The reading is km/h 125
